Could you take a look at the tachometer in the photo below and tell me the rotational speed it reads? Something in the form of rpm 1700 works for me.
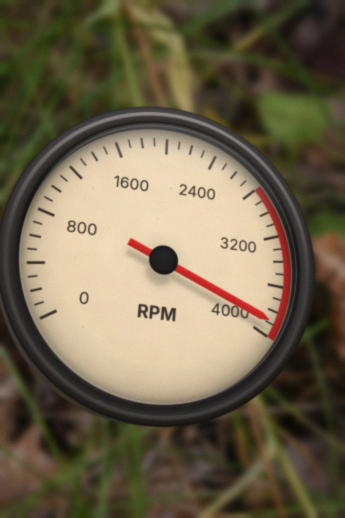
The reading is rpm 3900
